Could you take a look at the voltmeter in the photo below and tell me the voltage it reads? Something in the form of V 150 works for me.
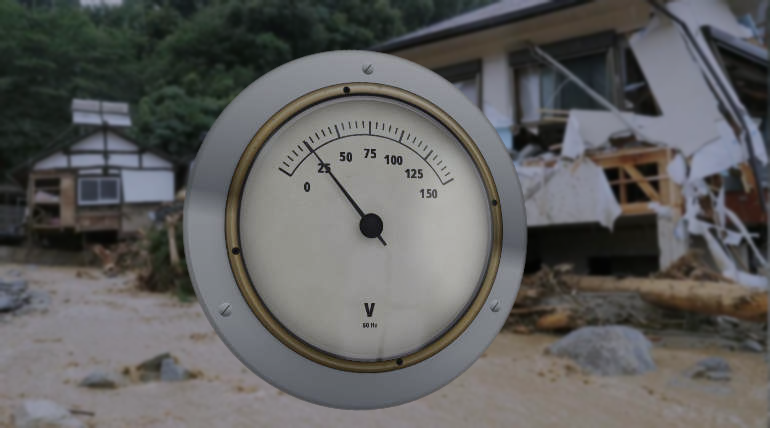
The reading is V 25
